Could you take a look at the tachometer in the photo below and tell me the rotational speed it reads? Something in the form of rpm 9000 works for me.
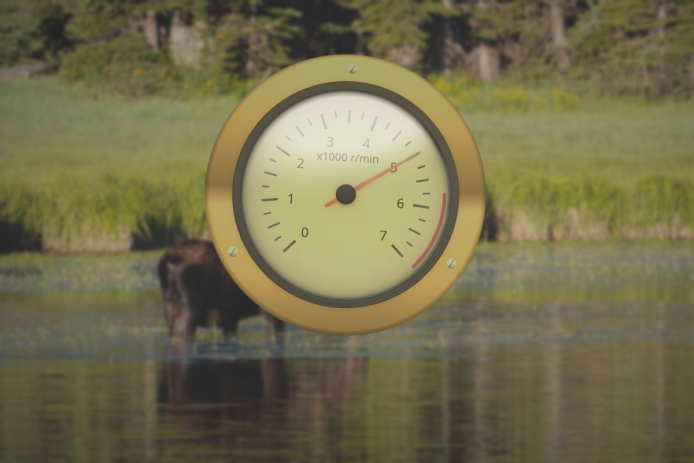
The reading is rpm 5000
